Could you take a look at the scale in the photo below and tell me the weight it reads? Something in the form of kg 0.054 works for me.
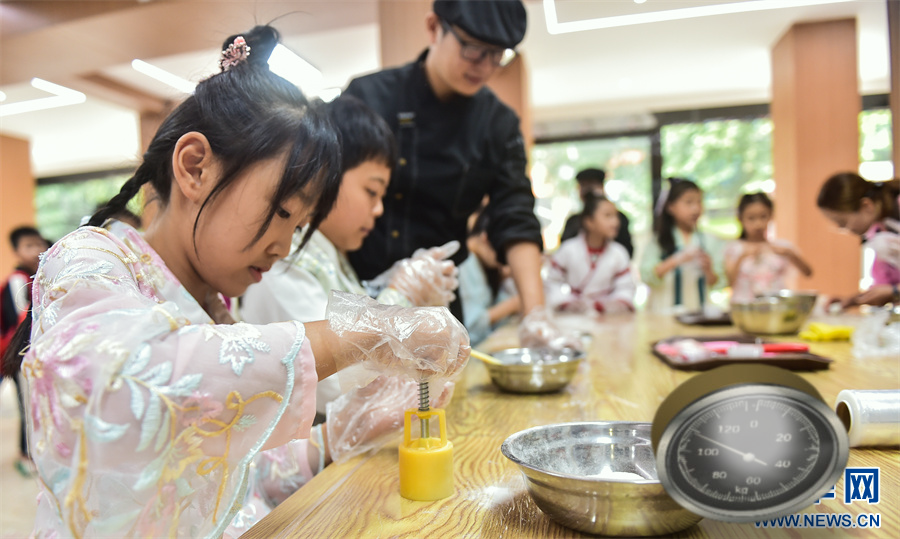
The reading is kg 110
